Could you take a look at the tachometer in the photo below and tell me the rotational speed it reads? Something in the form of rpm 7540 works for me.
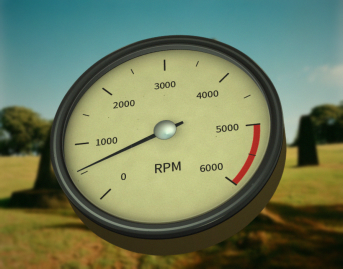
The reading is rpm 500
